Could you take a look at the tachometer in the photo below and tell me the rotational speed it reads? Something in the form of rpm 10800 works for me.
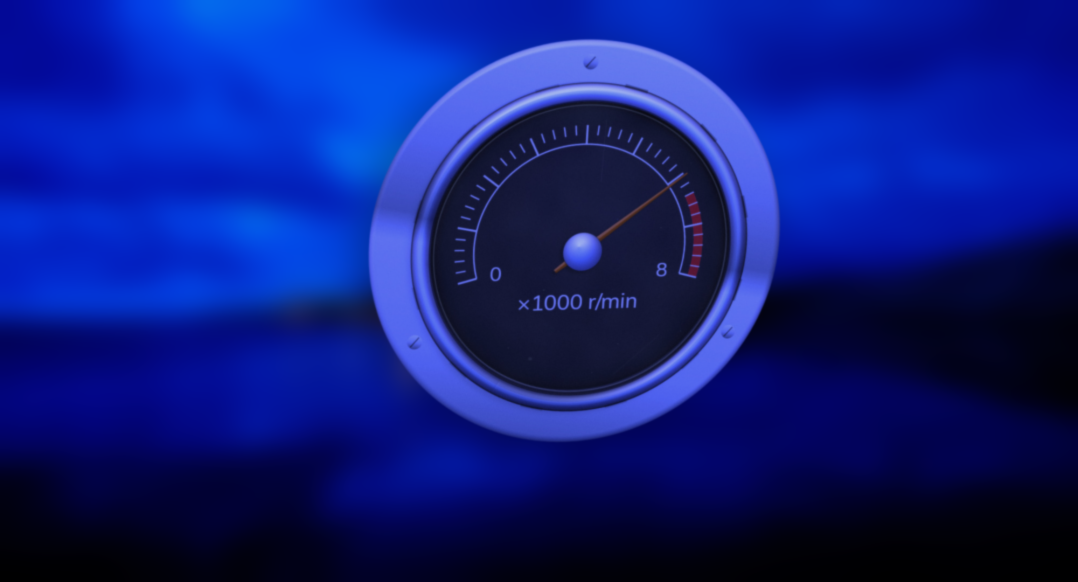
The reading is rpm 6000
